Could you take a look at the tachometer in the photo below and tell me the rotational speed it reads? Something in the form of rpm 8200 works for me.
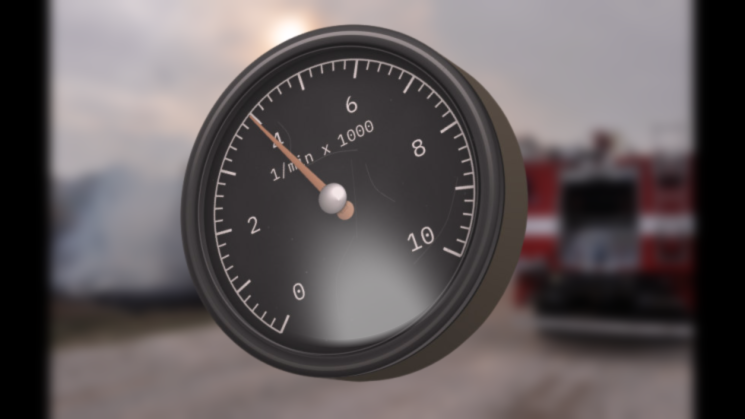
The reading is rpm 4000
